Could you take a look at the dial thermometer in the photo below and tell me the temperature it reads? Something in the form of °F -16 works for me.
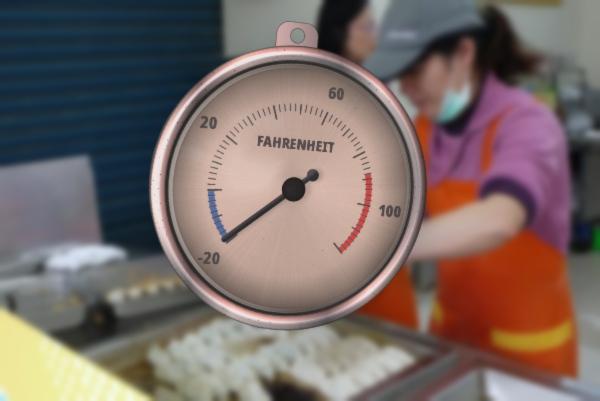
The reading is °F -18
